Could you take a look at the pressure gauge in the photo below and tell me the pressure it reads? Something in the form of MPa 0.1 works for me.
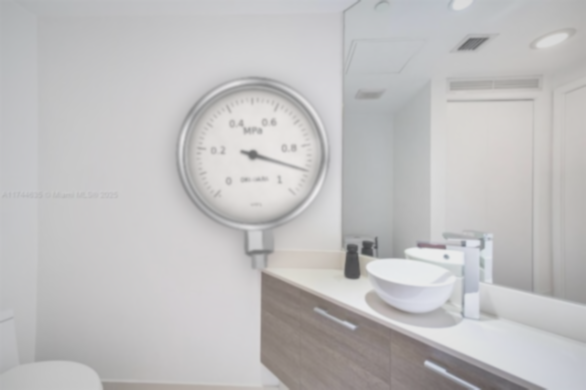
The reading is MPa 0.9
